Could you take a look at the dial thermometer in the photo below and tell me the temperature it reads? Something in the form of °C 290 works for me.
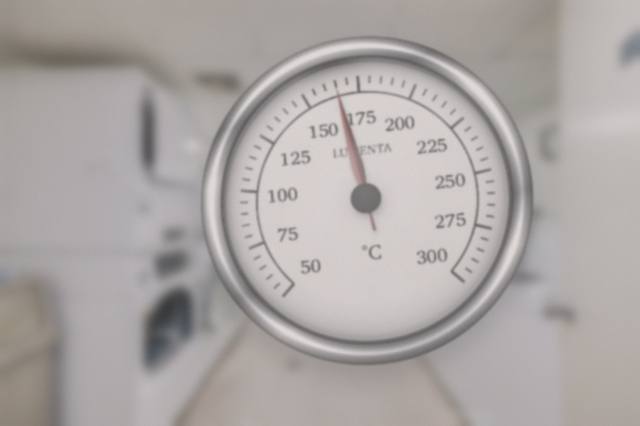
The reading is °C 165
